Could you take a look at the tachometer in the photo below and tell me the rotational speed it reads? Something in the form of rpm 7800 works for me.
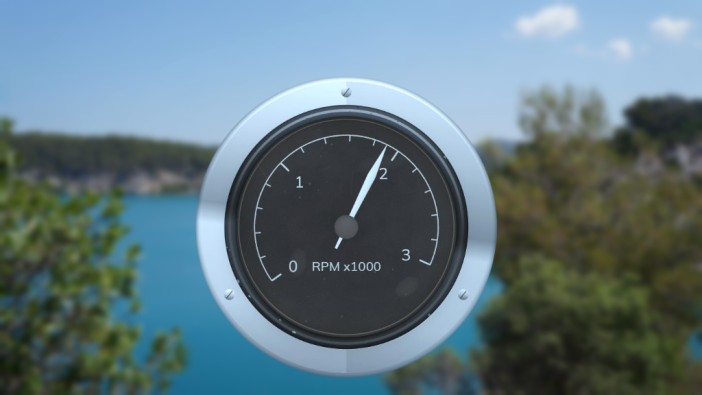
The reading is rpm 1900
